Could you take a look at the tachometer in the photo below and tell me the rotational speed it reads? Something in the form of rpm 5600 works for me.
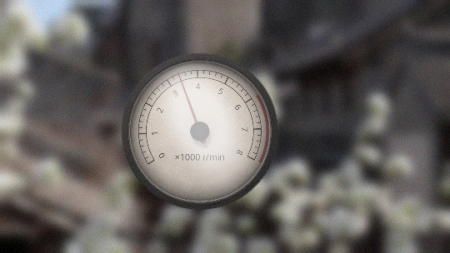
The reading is rpm 3400
